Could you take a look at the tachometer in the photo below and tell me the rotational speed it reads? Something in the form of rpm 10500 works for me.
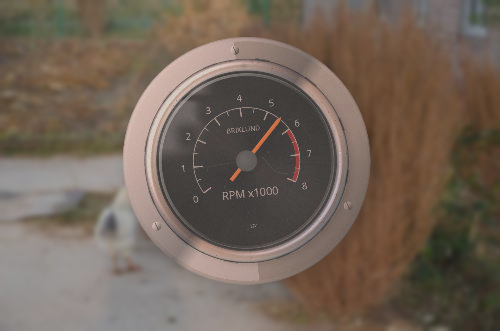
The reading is rpm 5500
